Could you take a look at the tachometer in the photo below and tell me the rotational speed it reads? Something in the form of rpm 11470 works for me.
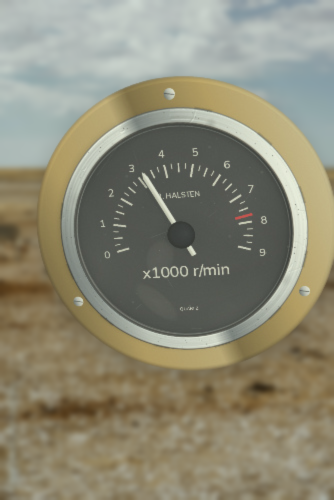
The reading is rpm 3250
